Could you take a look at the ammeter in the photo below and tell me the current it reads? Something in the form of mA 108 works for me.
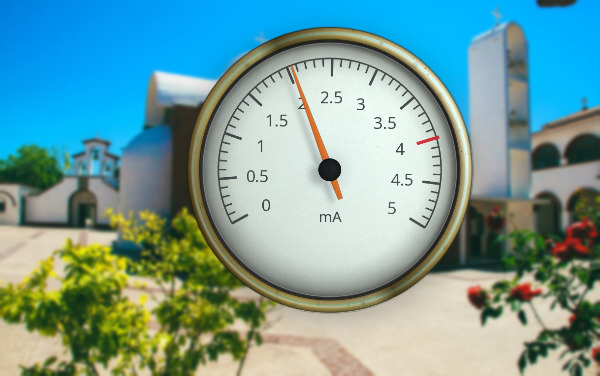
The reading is mA 2.05
